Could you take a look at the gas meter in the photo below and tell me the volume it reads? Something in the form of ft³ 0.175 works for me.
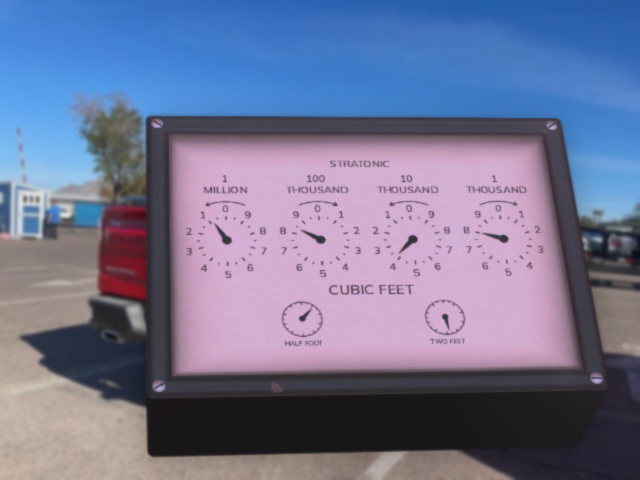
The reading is ft³ 83800
